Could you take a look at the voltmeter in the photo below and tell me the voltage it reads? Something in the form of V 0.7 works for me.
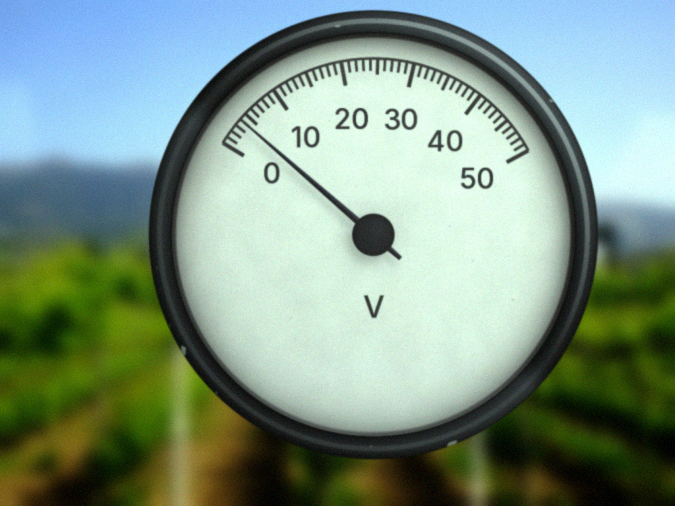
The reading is V 4
